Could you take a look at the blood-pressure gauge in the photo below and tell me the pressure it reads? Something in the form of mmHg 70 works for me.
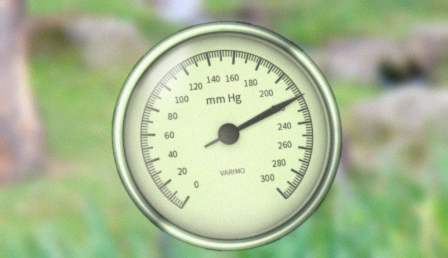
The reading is mmHg 220
